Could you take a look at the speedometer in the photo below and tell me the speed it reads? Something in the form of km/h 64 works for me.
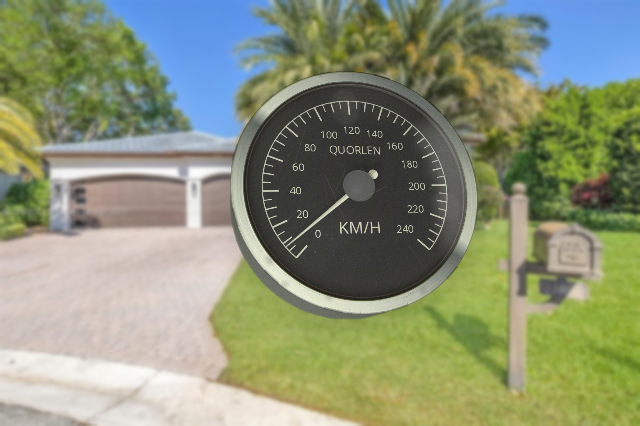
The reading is km/h 7.5
